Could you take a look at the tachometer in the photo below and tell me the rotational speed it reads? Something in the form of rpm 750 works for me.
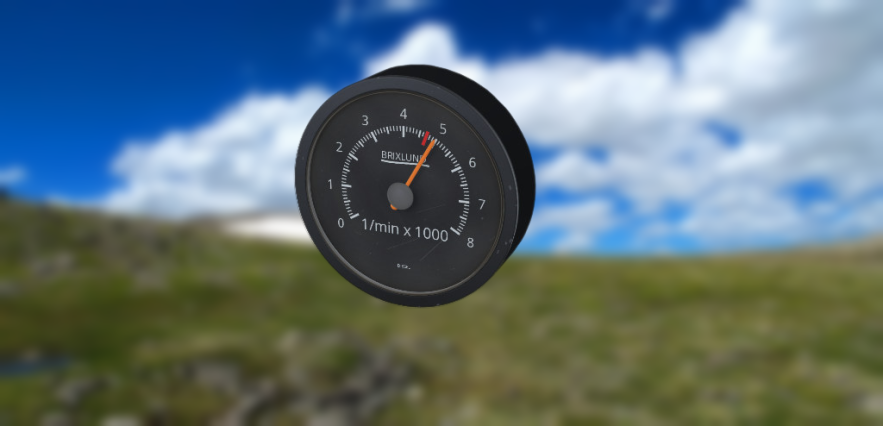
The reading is rpm 5000
